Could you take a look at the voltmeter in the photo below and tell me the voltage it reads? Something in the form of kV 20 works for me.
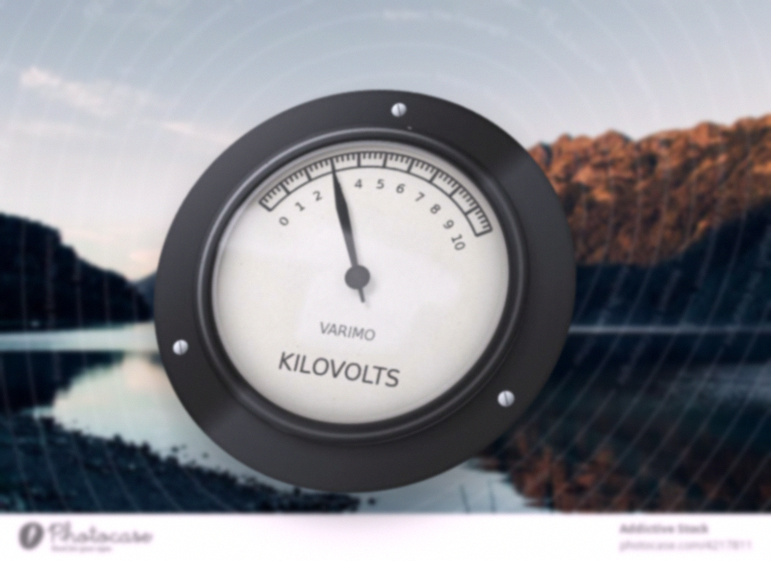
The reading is kV 3
